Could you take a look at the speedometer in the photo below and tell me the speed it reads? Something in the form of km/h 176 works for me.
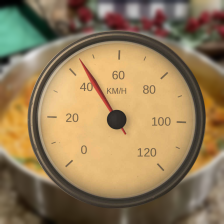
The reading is km/h 45
